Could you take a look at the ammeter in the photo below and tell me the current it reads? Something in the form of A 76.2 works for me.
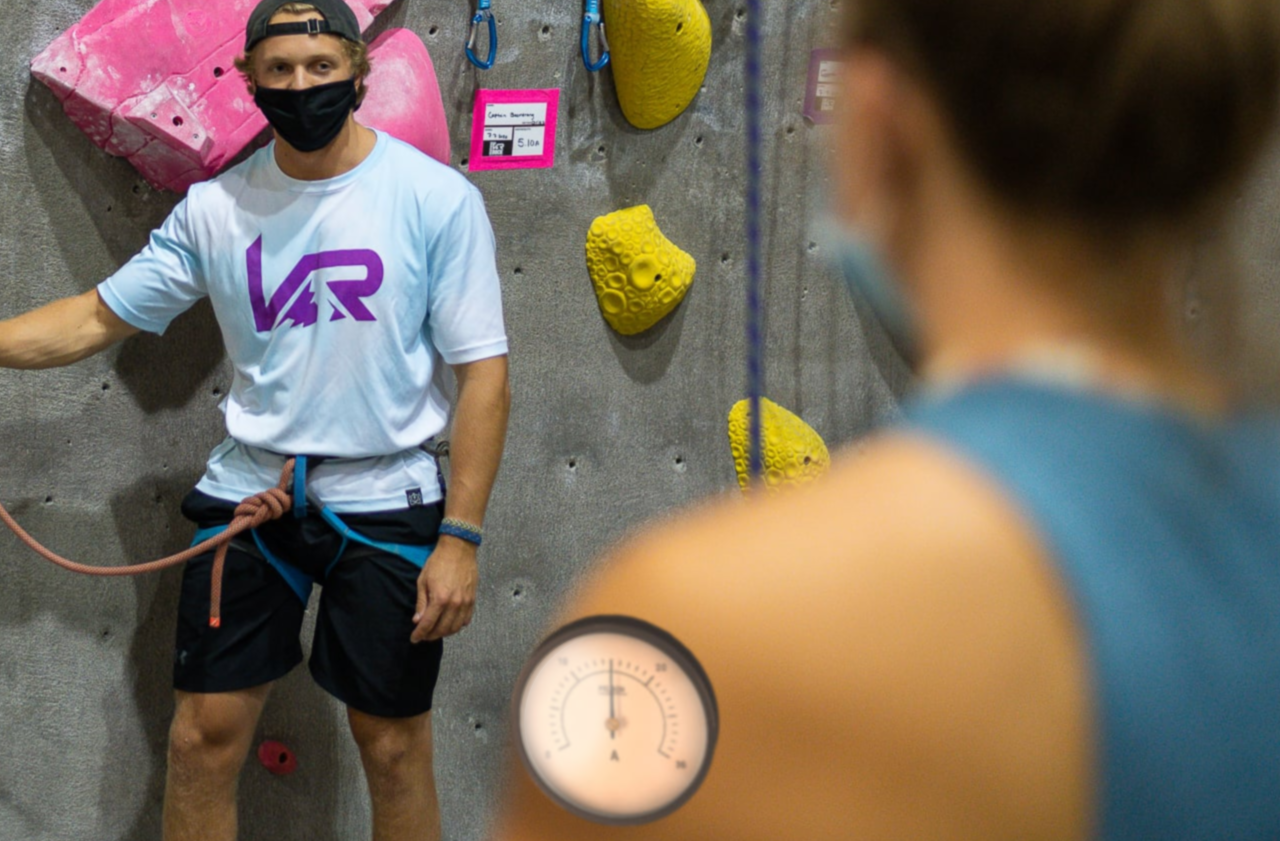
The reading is A 15
